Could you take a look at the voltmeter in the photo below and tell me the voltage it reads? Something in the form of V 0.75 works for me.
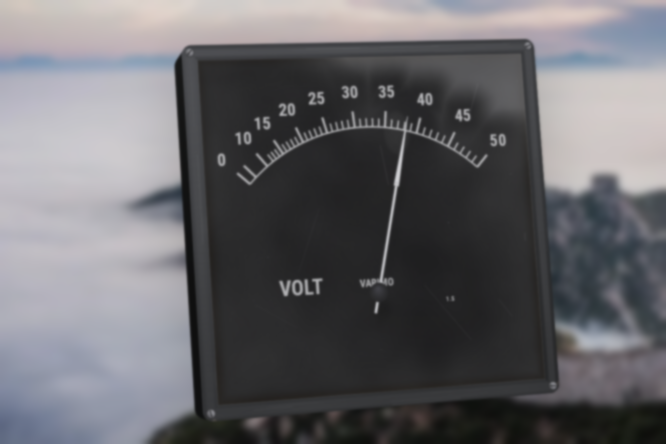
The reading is V 38
